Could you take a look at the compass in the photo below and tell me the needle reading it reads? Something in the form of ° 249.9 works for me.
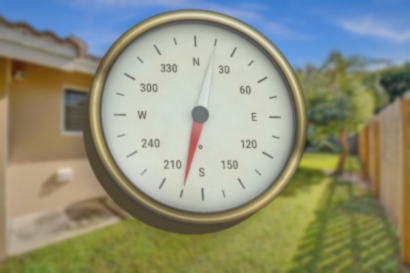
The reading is ° 195
